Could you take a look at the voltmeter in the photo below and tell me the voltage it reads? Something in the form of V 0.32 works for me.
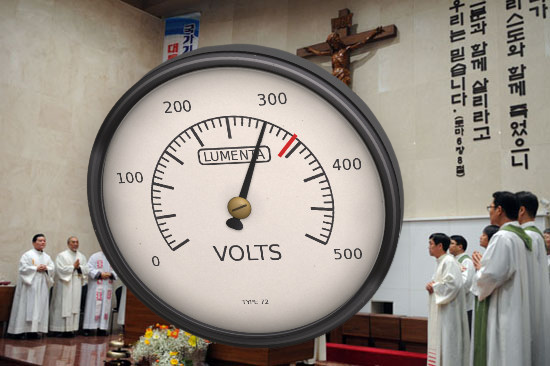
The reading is V 300
